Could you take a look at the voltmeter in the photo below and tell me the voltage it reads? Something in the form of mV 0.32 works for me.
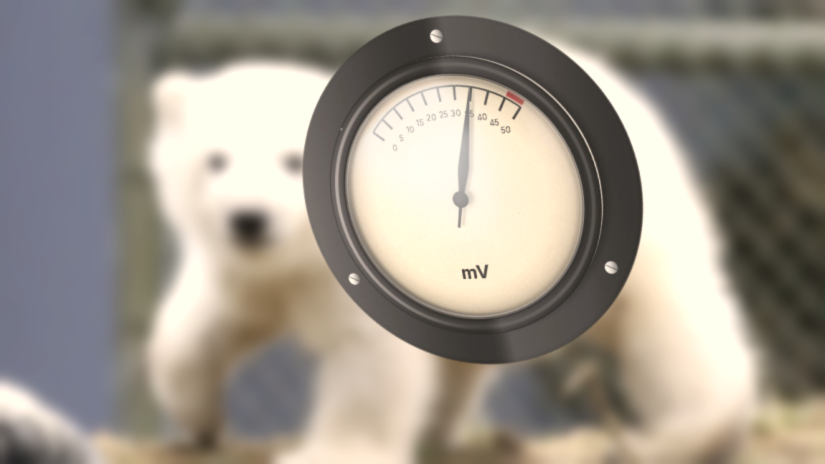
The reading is mV 35
